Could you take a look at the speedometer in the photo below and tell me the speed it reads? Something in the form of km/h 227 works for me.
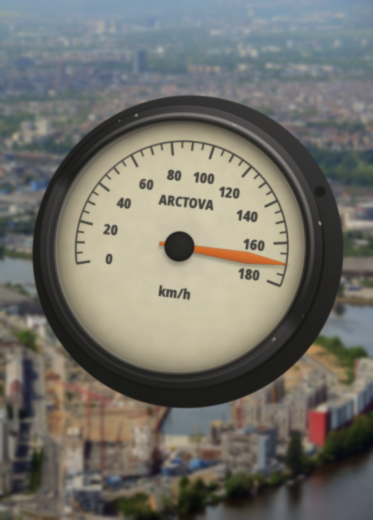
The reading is km/h 170
